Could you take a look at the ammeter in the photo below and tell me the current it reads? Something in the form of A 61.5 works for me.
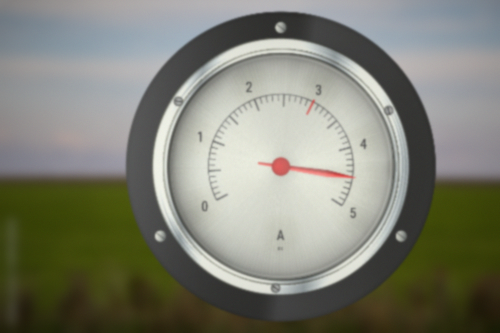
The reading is A 4.5
